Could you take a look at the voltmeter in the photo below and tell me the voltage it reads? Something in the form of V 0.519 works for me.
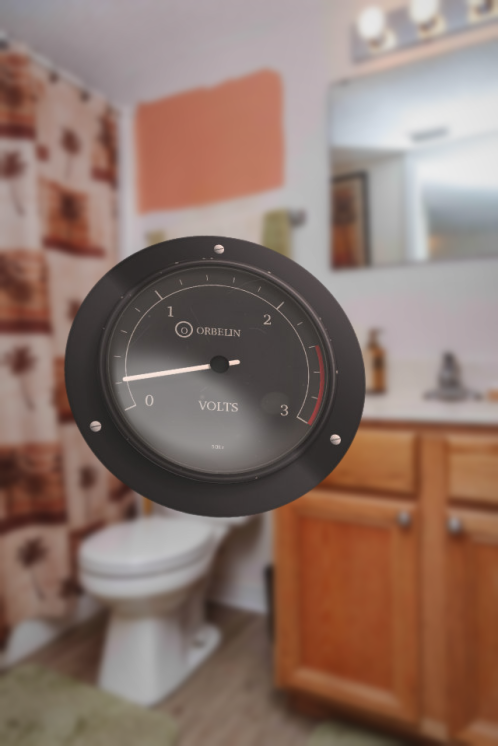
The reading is V 0.2
